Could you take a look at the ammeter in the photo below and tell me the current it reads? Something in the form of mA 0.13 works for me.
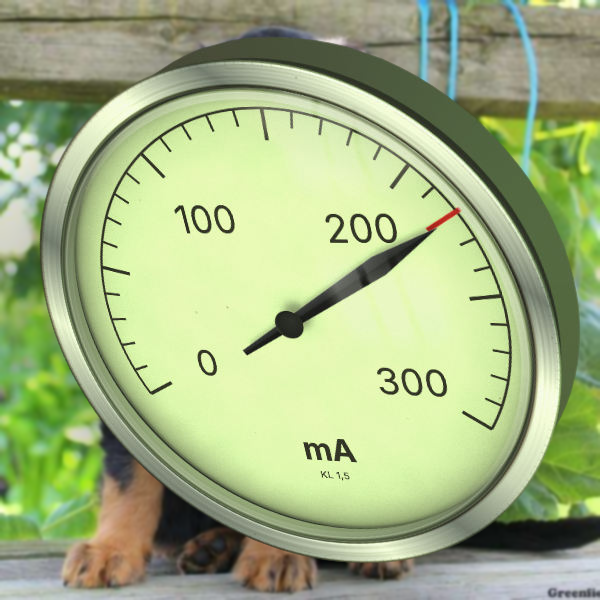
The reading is mA 220
